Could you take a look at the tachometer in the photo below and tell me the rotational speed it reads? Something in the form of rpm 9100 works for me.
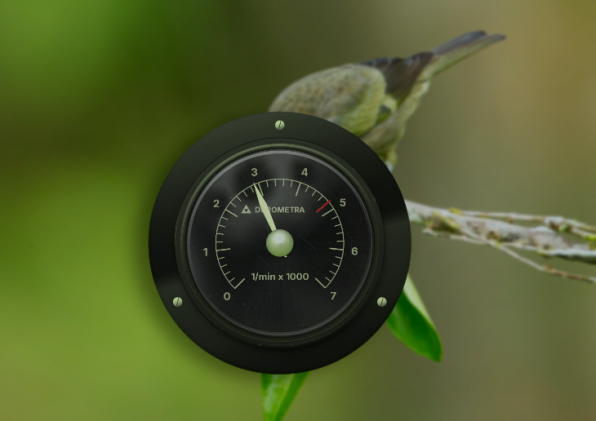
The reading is rpm 2900
